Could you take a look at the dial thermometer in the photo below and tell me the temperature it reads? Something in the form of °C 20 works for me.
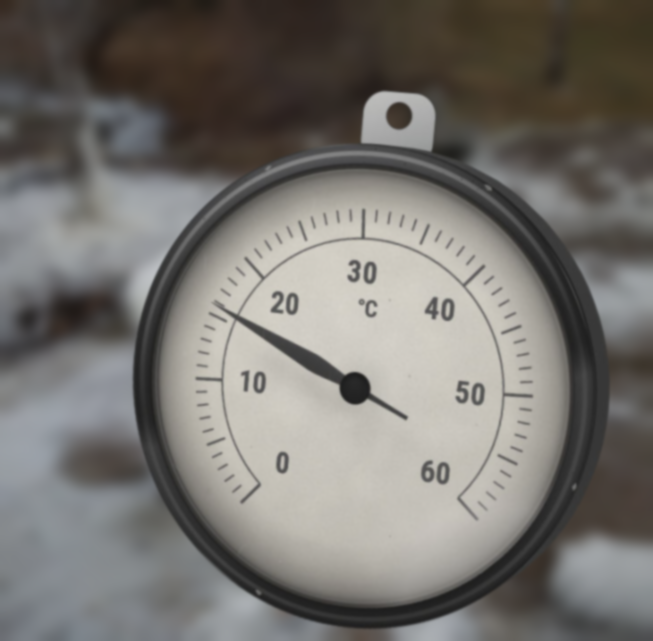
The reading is °C 16
